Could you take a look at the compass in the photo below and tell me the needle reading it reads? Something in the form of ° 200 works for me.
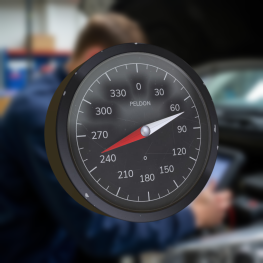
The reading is ° 250
